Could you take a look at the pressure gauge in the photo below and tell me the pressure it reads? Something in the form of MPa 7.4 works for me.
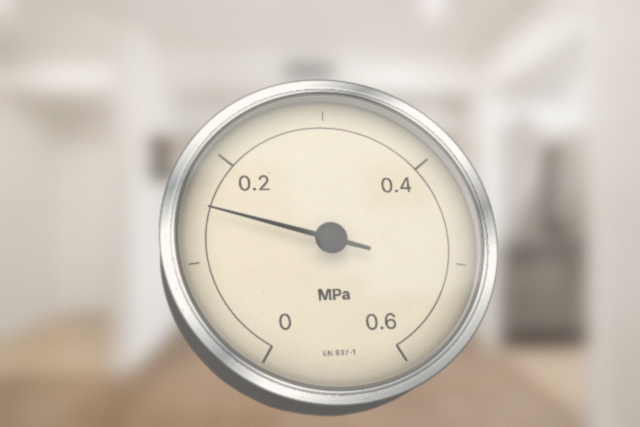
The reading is MPa 0.15
